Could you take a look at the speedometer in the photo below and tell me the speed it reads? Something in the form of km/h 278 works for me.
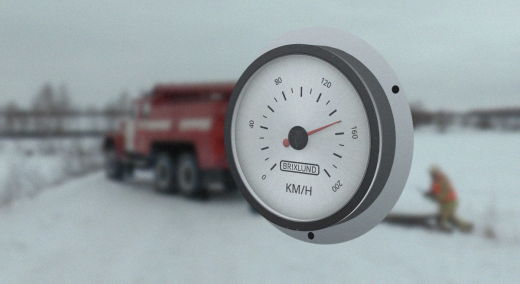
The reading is km/h 150
